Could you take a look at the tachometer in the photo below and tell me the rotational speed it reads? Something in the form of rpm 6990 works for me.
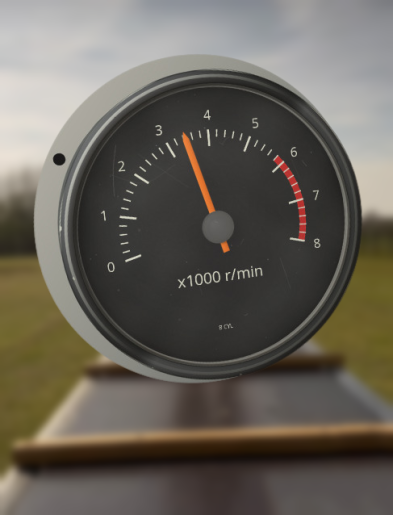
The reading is rpm 3400
